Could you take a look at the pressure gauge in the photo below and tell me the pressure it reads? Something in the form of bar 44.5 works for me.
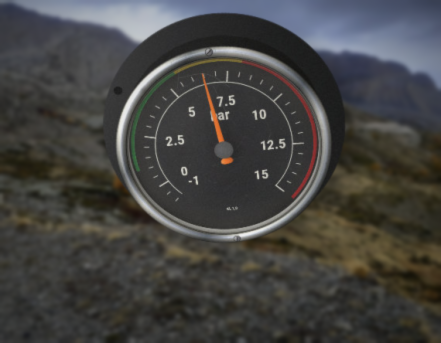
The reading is bar 6.5
